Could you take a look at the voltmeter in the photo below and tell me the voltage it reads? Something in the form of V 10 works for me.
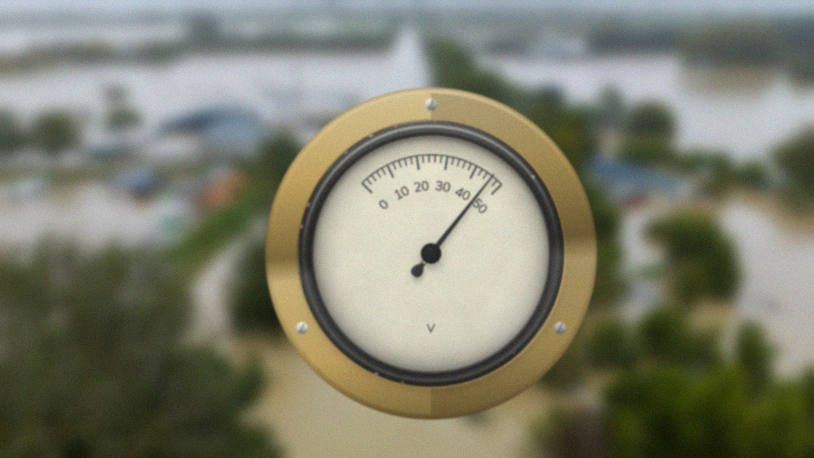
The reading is V 46
